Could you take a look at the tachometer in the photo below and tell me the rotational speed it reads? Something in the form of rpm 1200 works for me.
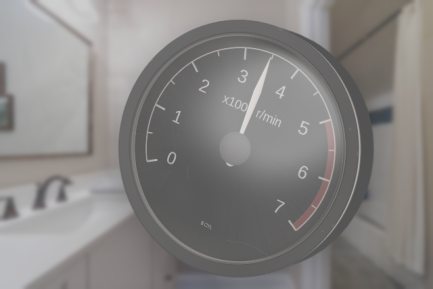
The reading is rpm 3500
